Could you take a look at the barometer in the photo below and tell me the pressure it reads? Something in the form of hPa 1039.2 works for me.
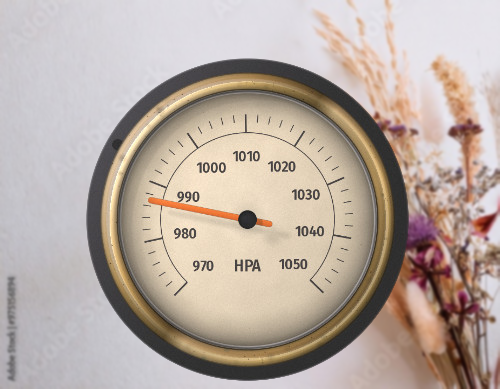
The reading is hPa 987
